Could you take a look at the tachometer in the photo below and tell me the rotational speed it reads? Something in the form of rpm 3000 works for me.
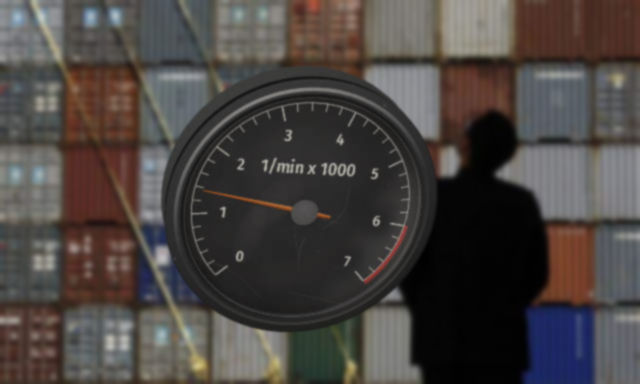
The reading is rpm 1400
